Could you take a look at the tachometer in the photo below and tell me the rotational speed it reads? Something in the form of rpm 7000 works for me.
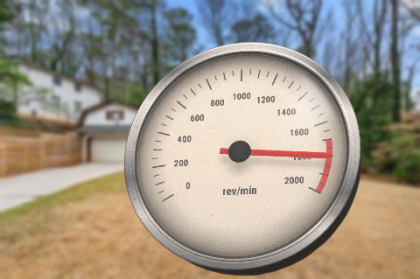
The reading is rpm 1800
